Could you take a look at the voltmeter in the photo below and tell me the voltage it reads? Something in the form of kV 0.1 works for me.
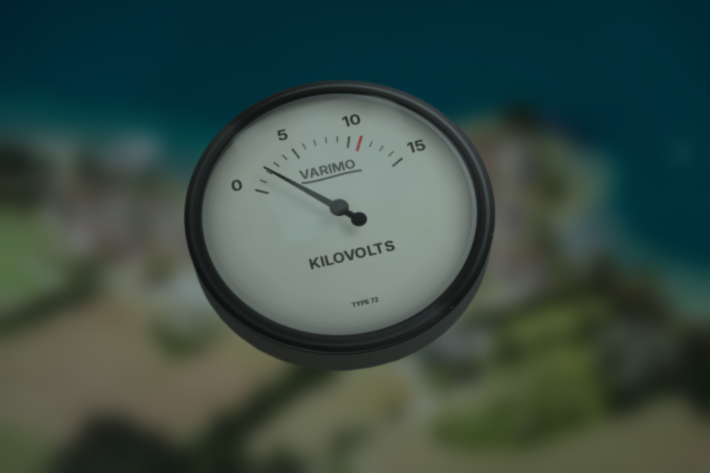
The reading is kV 2
